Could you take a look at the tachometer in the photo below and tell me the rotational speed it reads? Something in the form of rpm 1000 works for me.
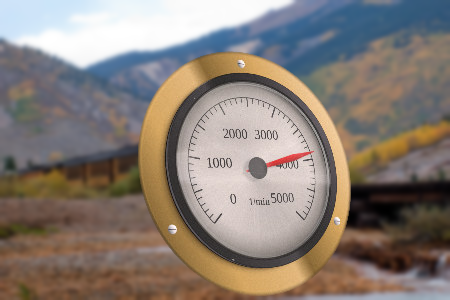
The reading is rpm 3900
